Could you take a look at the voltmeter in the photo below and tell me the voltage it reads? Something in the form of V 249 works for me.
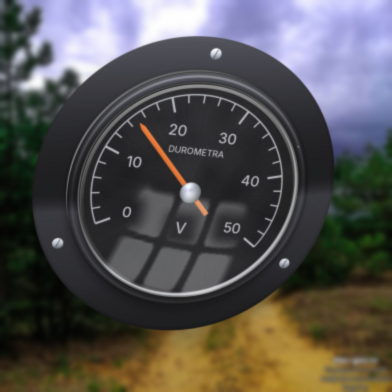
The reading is V 15
